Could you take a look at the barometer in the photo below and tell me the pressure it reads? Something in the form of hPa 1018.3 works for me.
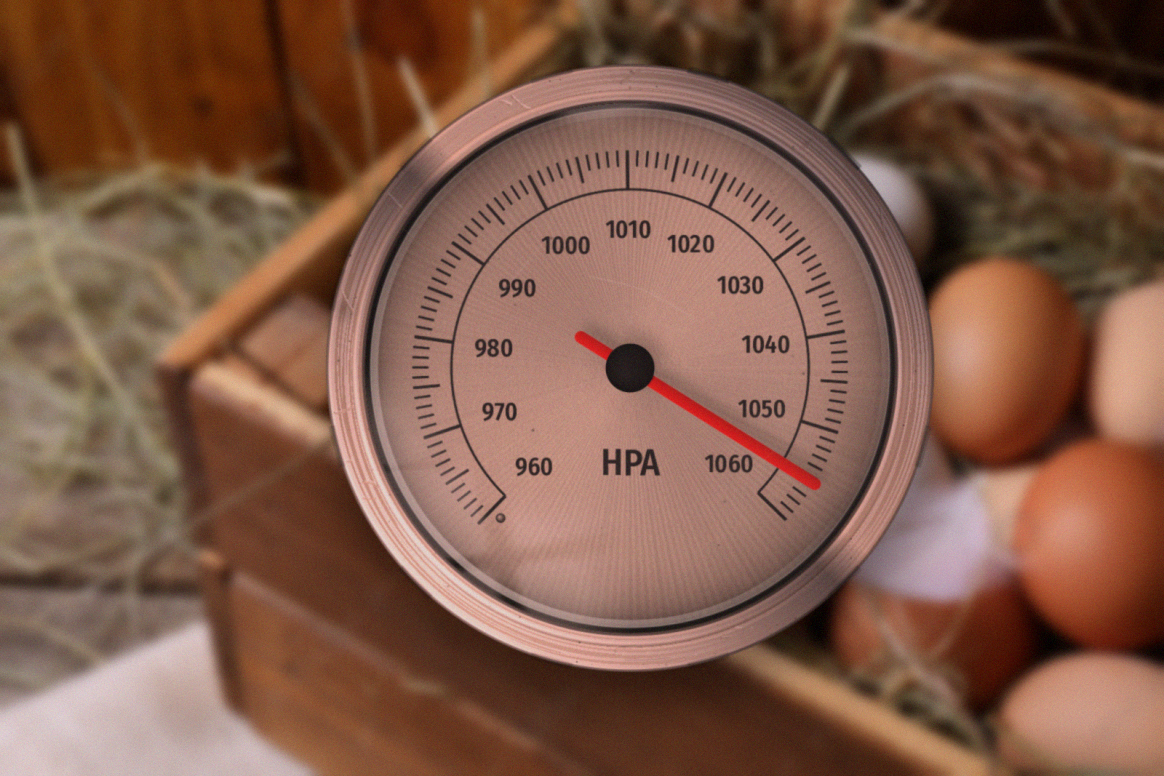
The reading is hPa 1055.5
